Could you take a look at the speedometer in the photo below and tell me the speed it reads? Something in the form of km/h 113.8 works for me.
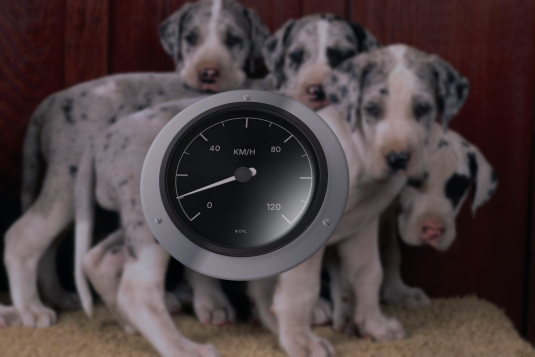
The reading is km/h 10
